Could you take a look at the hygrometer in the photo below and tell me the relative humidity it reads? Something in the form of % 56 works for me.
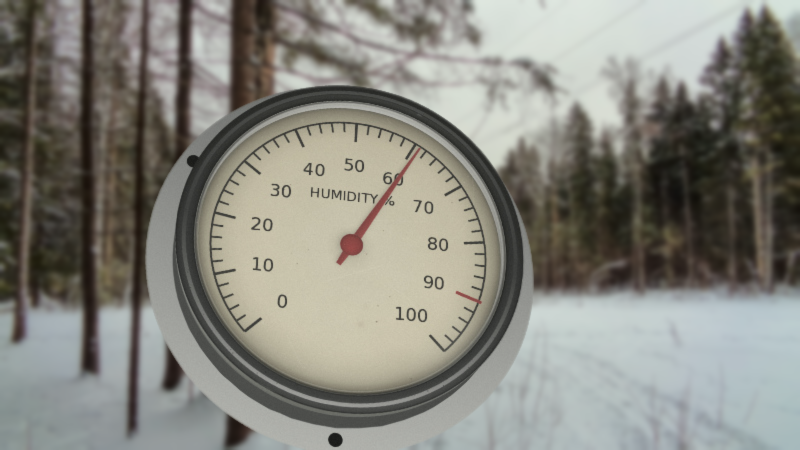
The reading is % 61
